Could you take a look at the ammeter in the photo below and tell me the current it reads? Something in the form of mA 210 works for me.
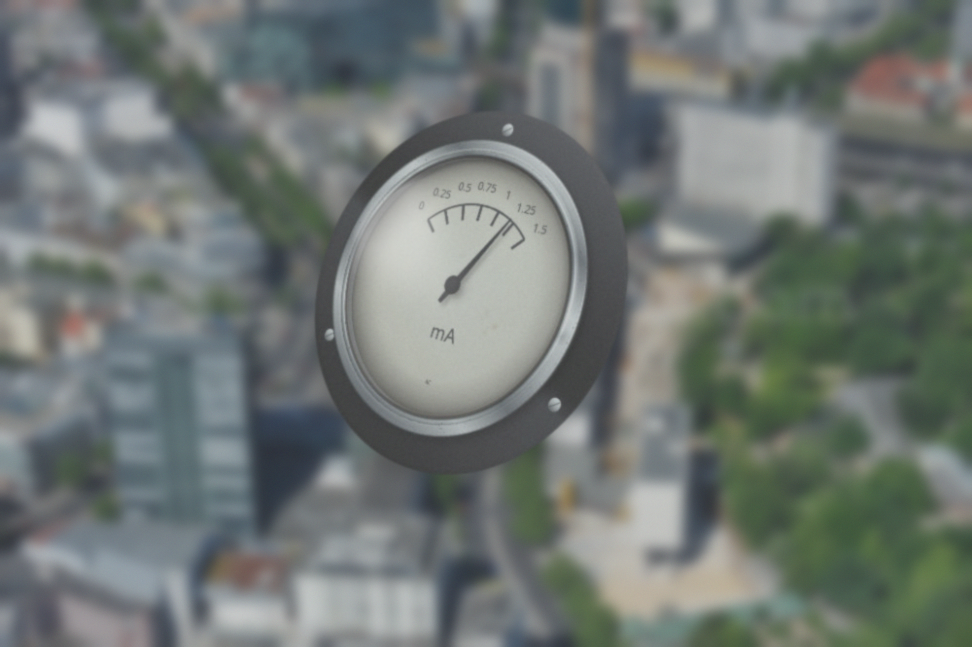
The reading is mA 1.25
